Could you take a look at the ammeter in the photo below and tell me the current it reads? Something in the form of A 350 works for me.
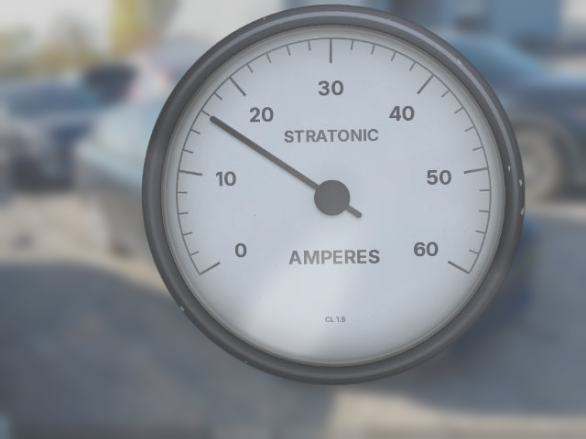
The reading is A 16
